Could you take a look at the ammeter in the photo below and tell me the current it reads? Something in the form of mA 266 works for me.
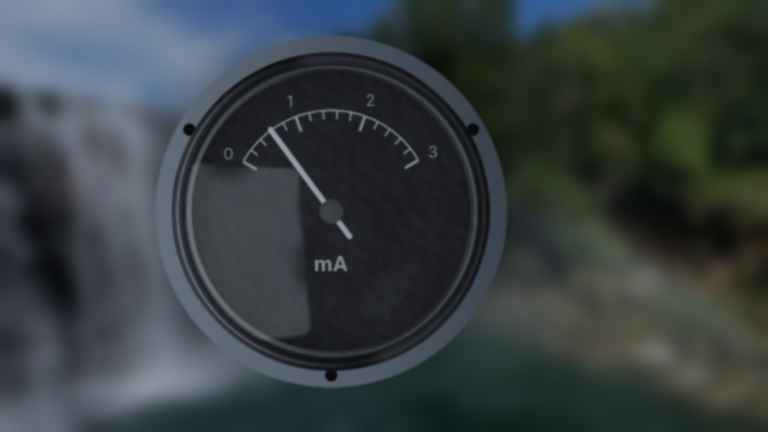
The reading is mA 0.6
